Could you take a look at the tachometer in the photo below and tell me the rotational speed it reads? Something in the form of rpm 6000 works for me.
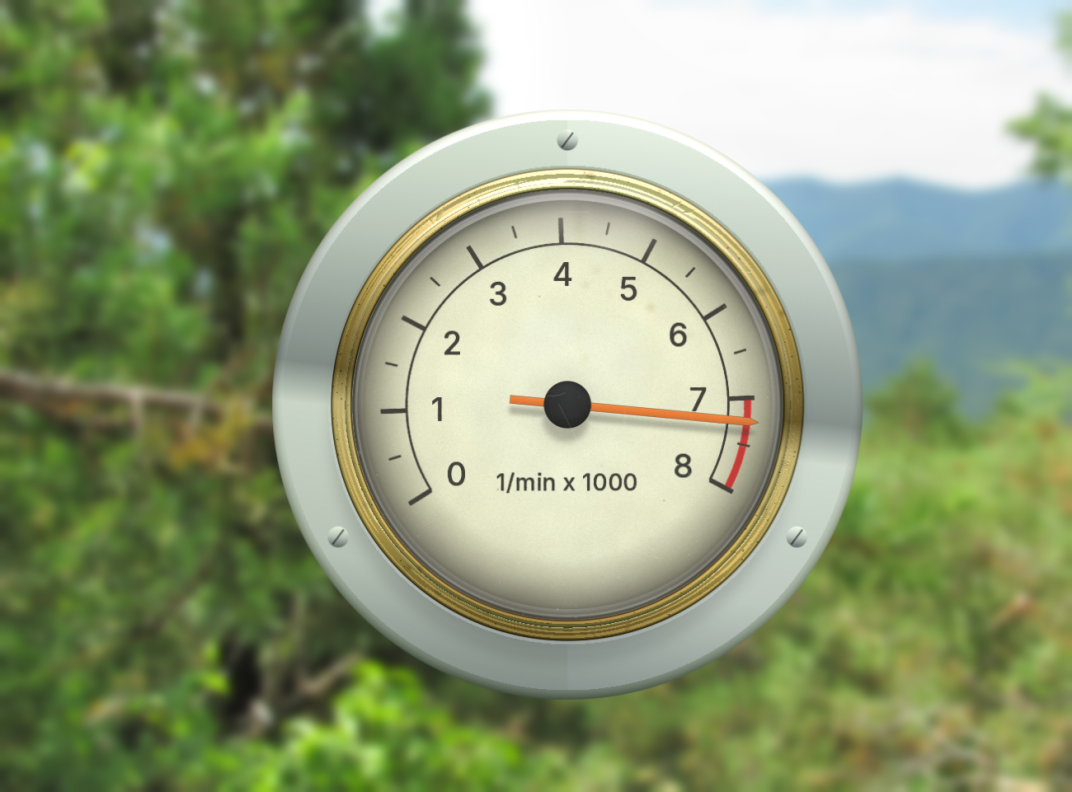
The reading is rpm 7250
